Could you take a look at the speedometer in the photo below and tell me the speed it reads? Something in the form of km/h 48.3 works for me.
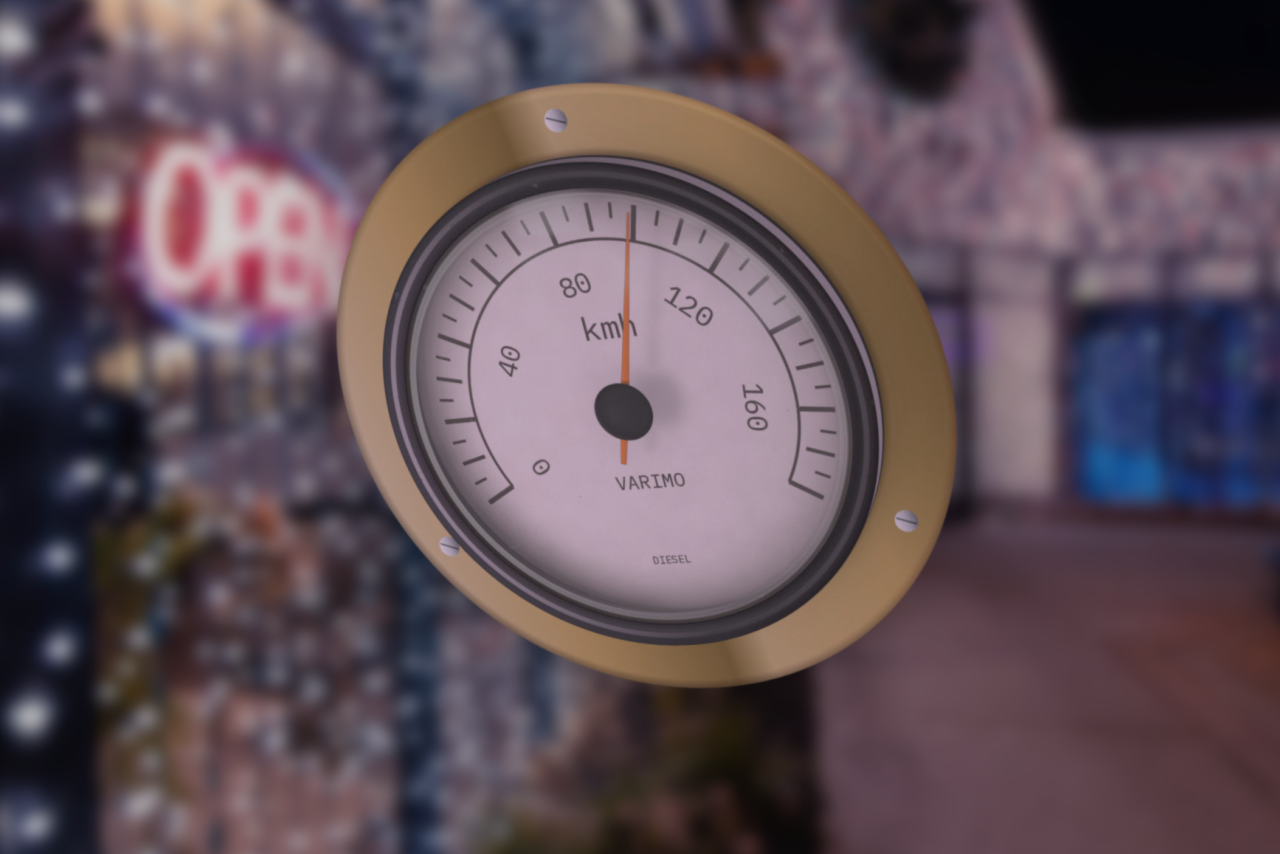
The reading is km/h 100
